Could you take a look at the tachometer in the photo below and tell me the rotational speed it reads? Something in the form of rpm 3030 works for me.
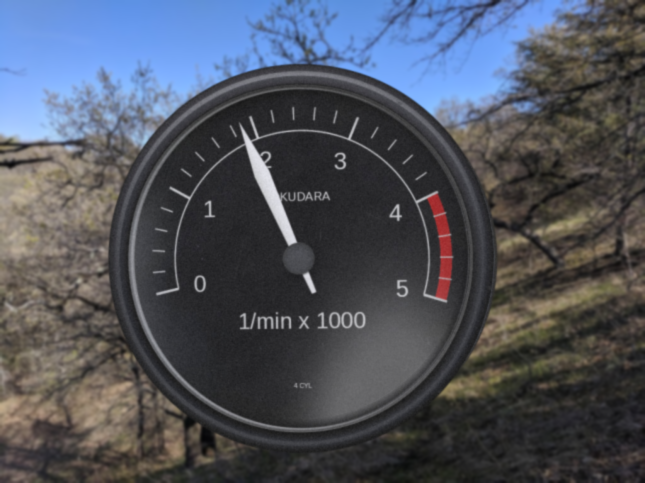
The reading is rpm 1900
